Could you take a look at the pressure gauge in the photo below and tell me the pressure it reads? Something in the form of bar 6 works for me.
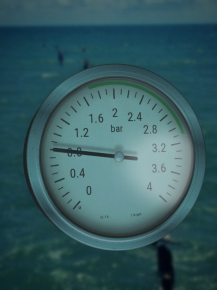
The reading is bar 0.8
